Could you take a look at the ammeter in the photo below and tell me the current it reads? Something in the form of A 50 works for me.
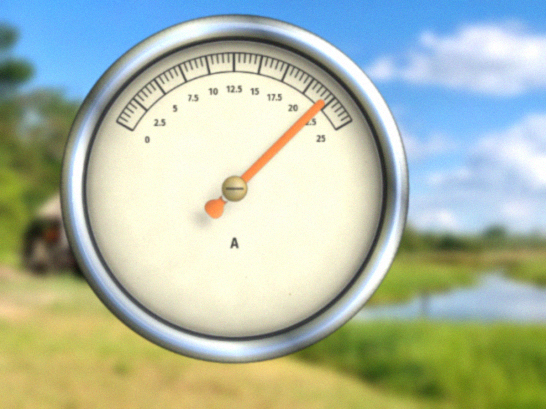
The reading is A 22
